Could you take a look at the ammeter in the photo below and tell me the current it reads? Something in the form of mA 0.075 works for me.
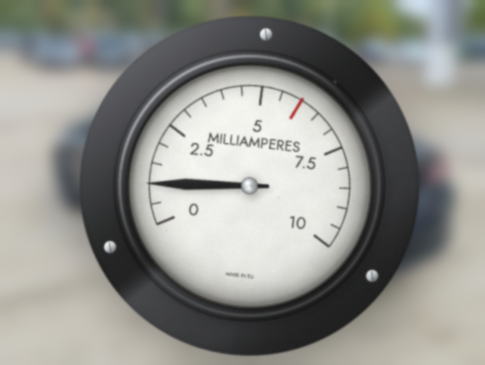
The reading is mA 1
